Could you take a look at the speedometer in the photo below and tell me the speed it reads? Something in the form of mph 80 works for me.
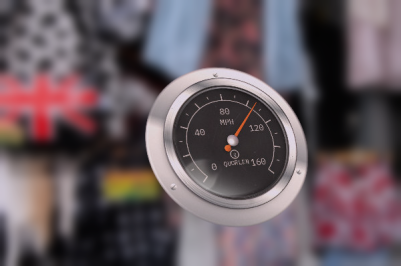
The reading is mph 105
